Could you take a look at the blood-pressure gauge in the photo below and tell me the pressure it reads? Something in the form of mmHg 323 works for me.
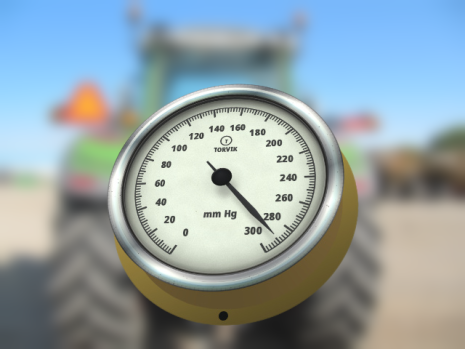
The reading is mmHg 290
